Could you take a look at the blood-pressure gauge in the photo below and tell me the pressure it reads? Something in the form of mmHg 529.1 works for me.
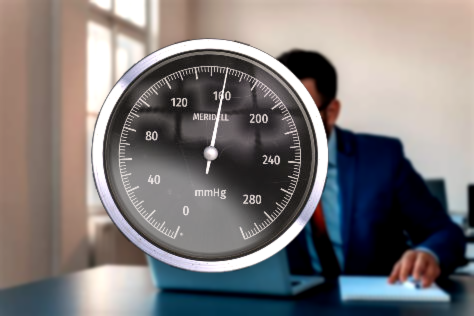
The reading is mmHg 160
